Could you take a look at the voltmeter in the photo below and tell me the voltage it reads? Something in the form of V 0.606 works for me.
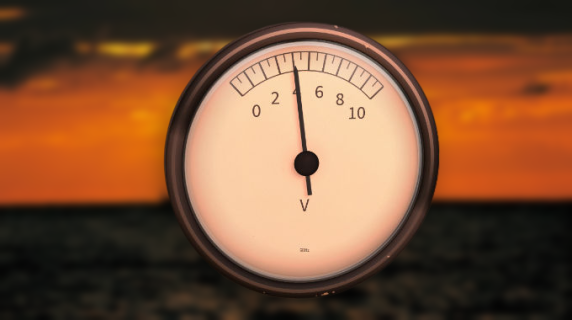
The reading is V 4
